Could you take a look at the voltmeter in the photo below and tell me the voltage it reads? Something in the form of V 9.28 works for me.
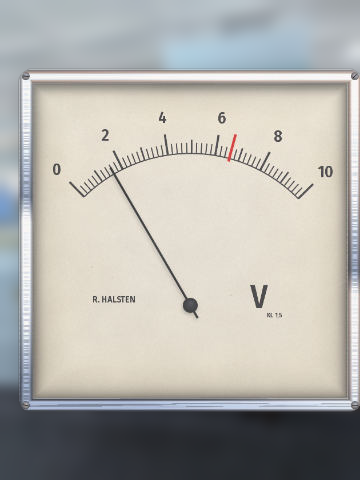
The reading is V 1.6
